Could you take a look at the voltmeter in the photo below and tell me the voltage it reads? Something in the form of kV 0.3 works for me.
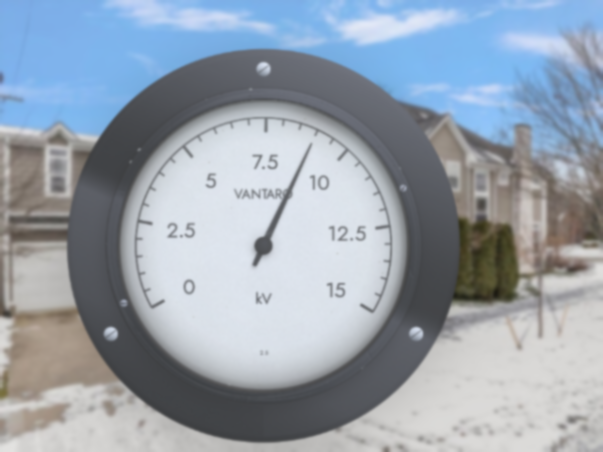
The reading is kV 9
